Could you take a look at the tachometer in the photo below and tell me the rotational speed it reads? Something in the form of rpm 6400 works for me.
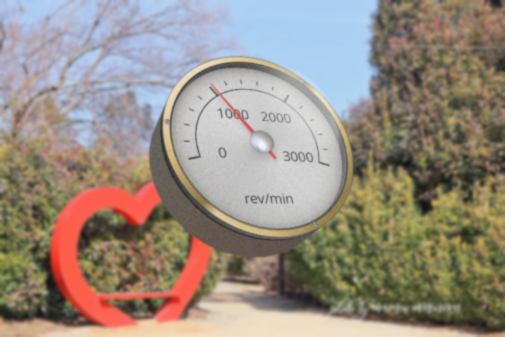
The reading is rpm 1000
